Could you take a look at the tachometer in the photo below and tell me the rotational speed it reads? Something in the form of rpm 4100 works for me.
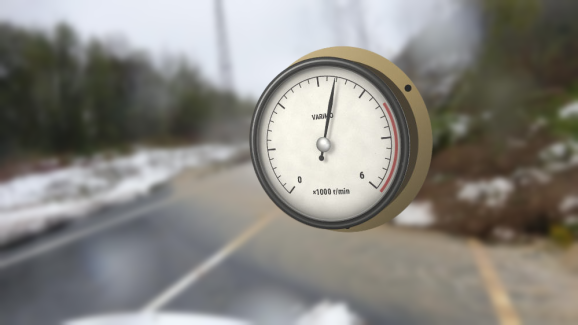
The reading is rpm 3400
